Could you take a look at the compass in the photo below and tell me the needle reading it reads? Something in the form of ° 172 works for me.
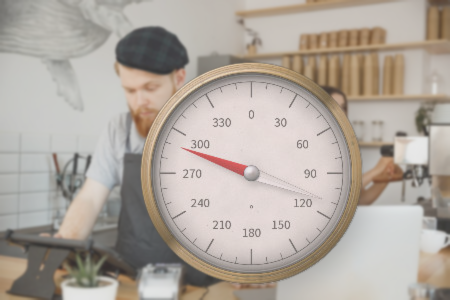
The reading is ° 290
